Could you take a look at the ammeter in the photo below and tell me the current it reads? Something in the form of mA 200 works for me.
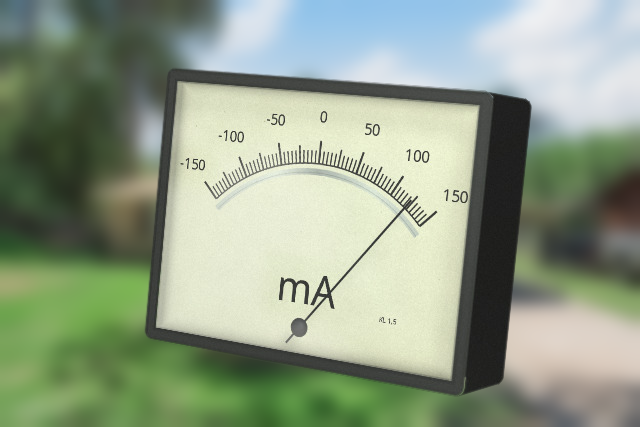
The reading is mA 125
